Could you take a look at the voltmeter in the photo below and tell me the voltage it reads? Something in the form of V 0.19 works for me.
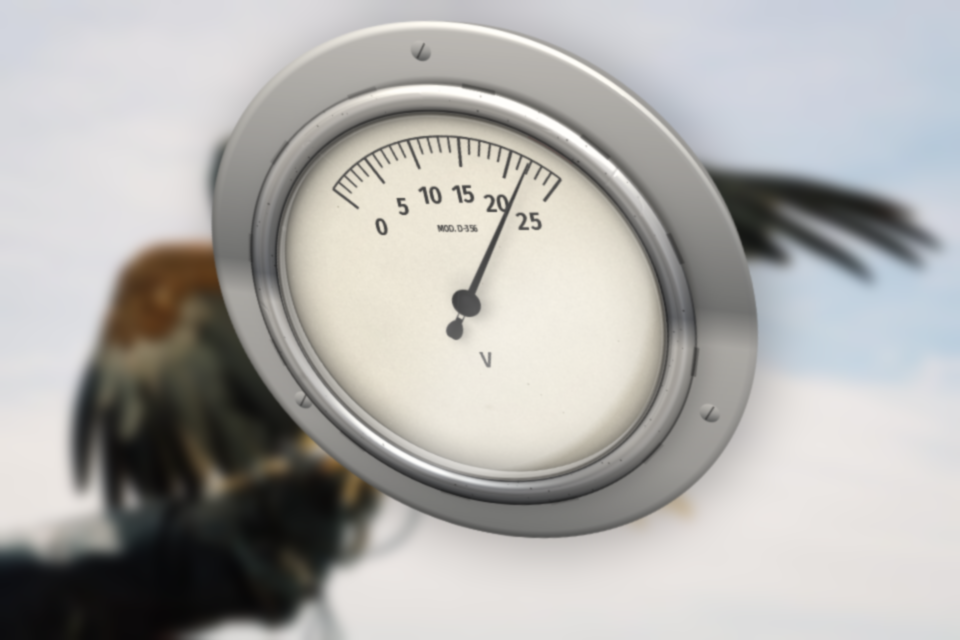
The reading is V 22
